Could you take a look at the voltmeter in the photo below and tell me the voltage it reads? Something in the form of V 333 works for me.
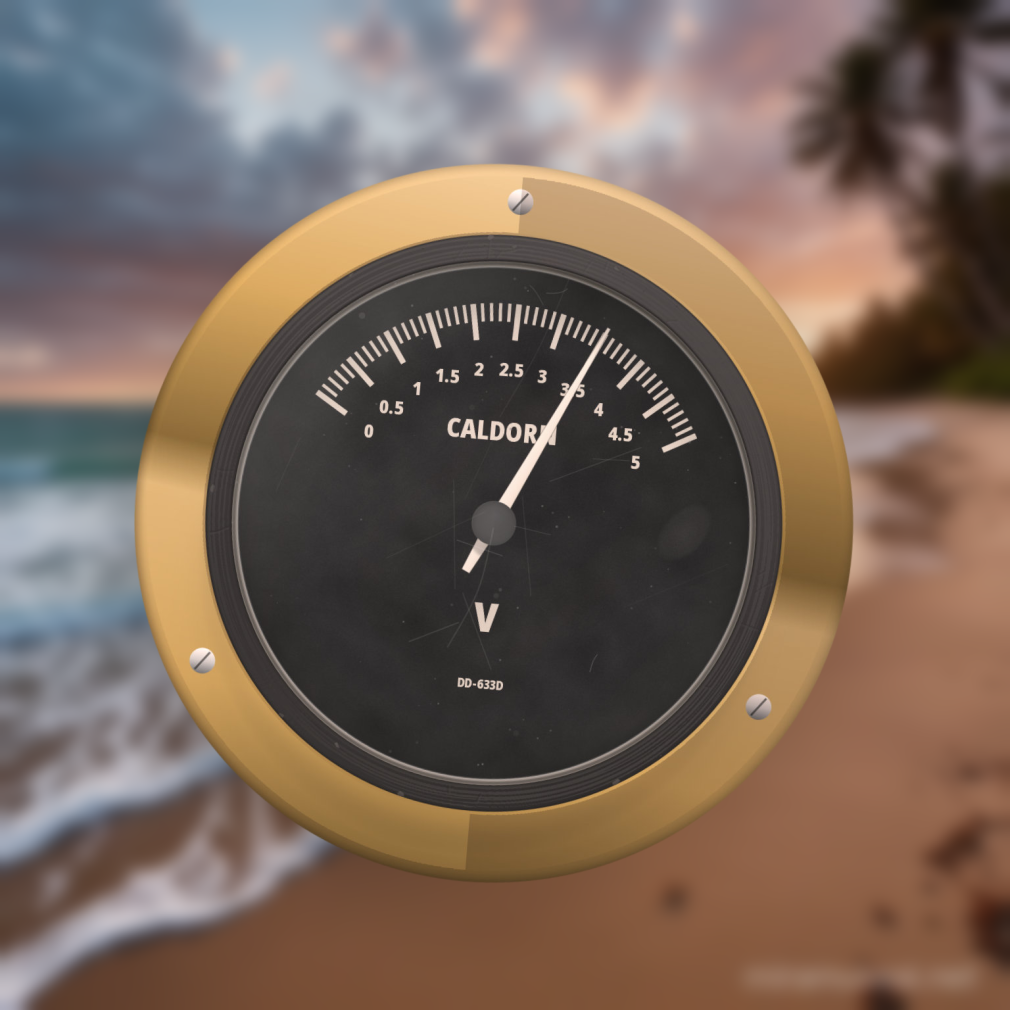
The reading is V 3.5
